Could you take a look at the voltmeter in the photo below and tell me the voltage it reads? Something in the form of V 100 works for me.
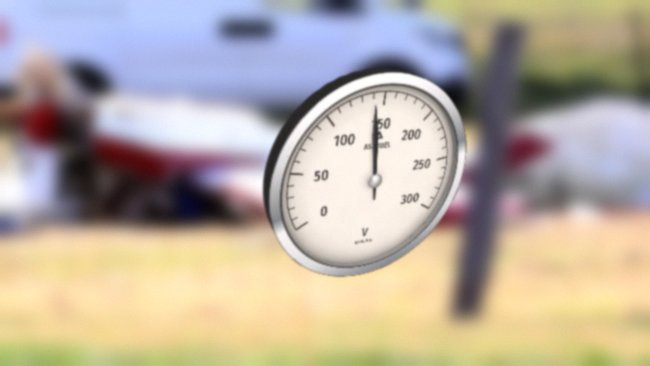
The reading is V 140
